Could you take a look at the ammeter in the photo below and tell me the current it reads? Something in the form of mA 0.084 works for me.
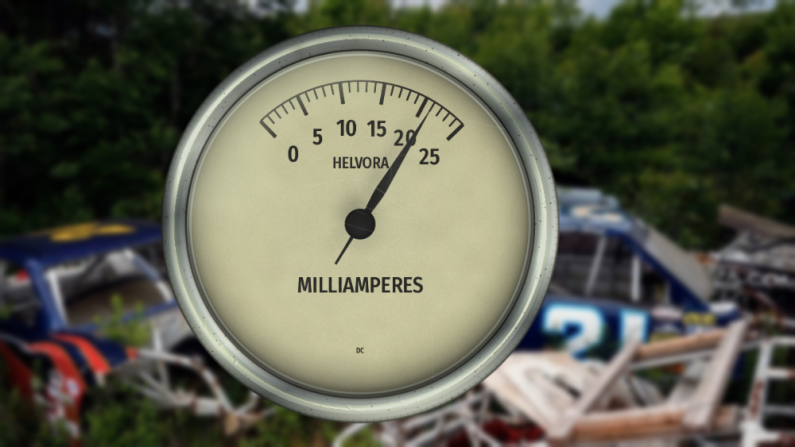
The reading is mA 21
